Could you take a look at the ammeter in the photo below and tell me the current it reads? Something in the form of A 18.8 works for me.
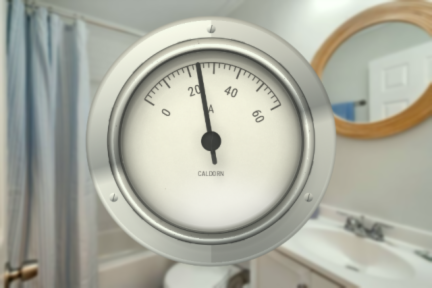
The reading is A 24
